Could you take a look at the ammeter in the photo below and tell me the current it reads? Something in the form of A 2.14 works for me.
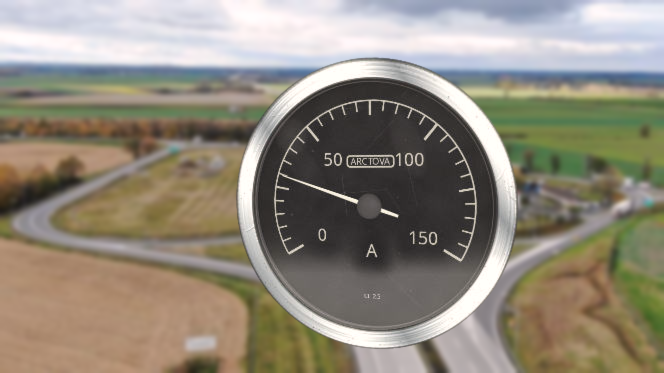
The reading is A 30
